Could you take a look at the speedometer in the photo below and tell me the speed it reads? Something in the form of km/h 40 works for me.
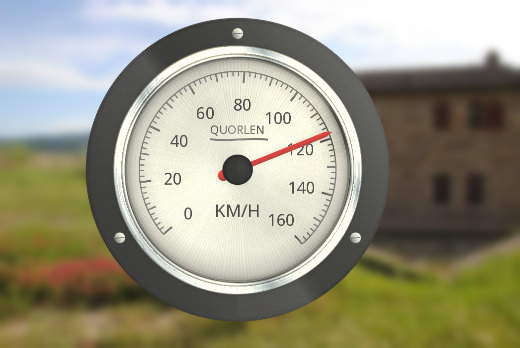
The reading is km/h 118
